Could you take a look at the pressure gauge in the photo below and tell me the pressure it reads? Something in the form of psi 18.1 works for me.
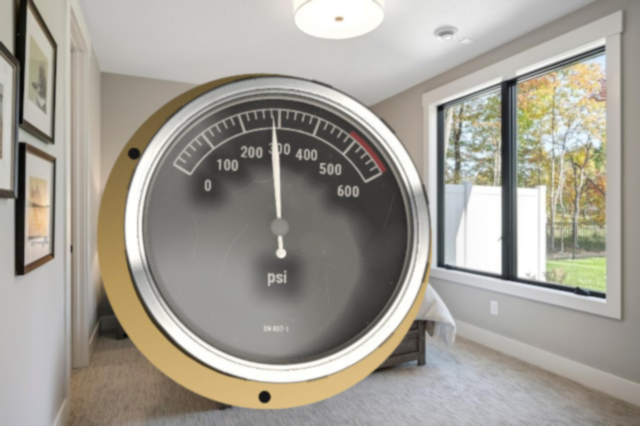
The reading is psi 280
